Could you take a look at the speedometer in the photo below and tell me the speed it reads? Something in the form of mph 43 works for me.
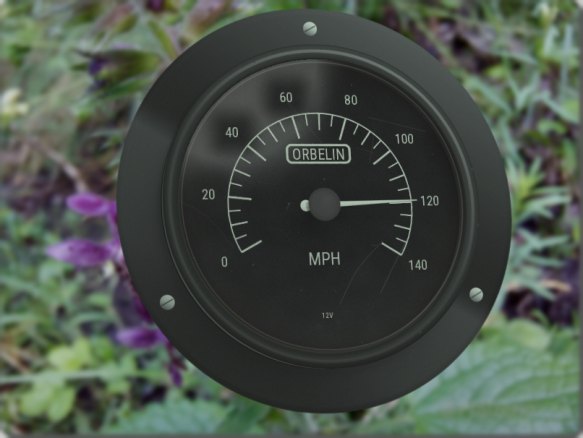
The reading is mph 120
